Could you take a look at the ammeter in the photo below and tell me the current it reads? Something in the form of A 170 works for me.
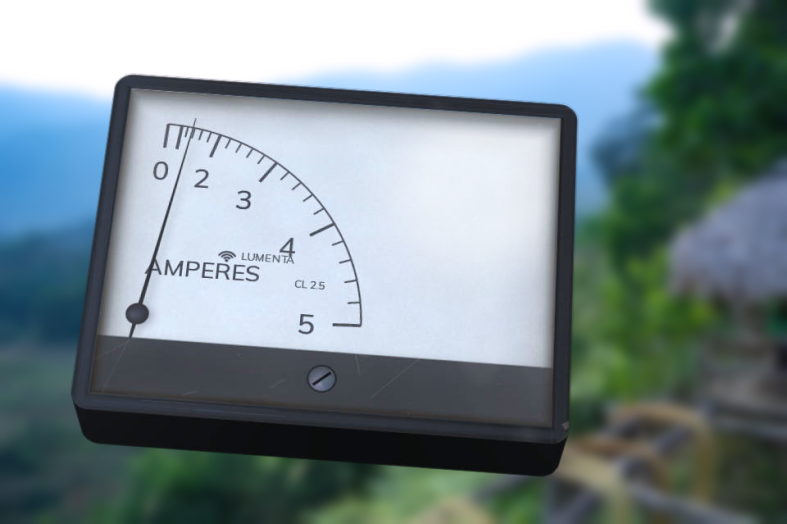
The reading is A 1.4
